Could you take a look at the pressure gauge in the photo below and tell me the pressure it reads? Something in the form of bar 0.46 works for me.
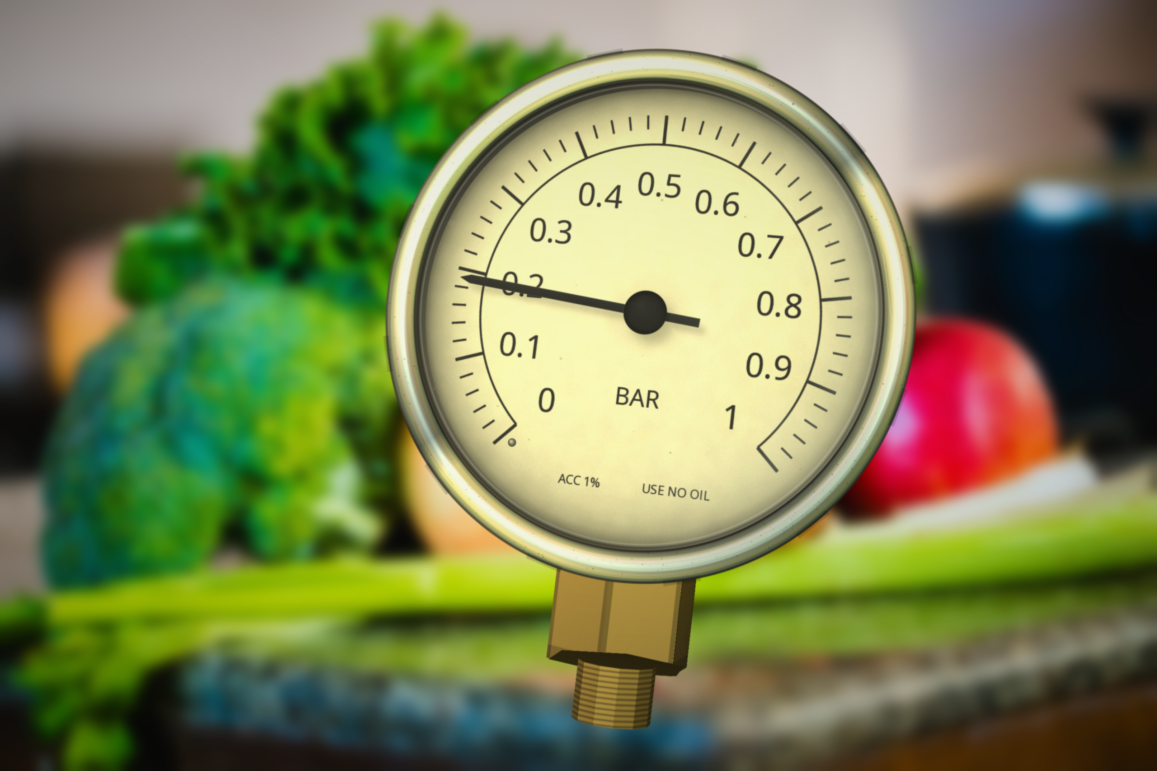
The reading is bar 0.19
